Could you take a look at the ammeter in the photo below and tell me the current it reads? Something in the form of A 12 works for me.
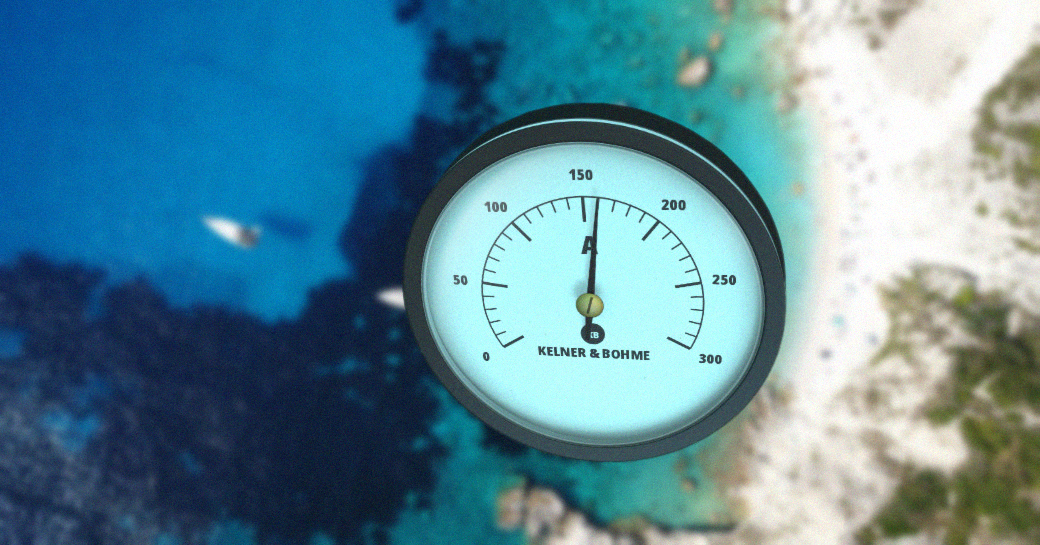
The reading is A 160
